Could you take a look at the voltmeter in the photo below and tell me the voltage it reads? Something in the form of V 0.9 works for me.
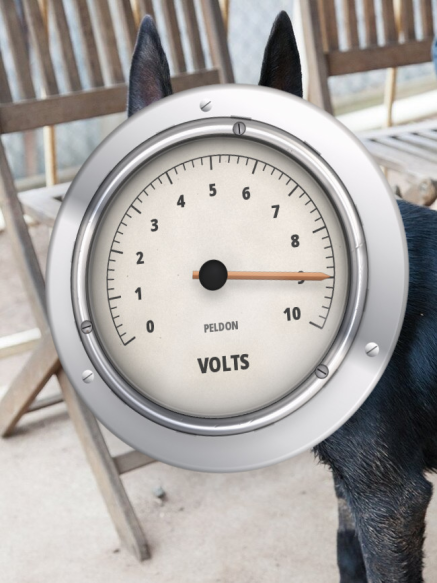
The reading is V 9
